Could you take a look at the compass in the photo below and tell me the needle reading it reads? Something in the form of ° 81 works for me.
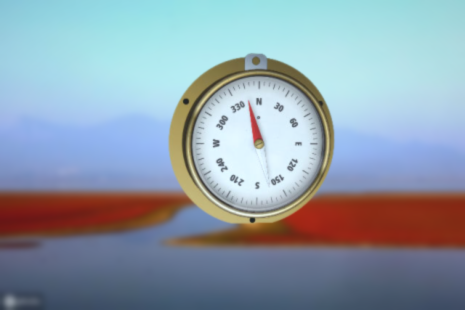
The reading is ° 345
